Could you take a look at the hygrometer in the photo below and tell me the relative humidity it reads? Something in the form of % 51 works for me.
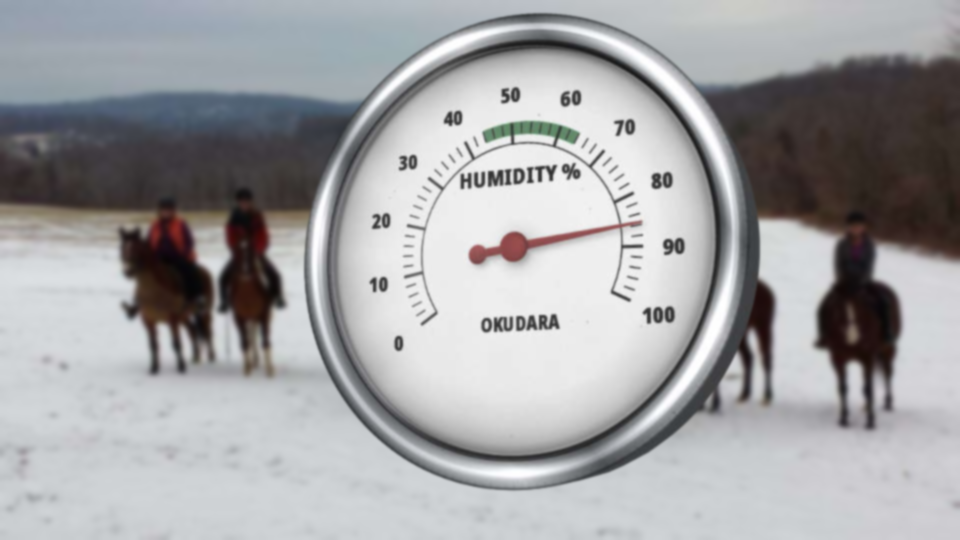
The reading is % 86
